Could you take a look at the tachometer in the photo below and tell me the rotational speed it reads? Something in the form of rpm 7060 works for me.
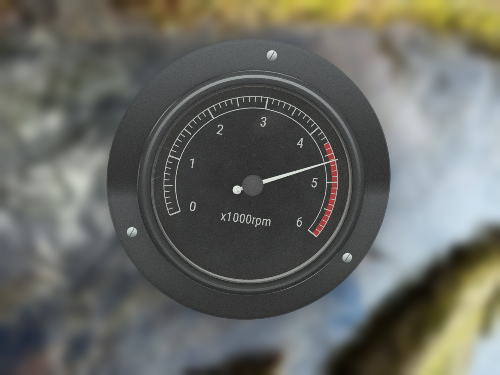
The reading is rpm 4600
